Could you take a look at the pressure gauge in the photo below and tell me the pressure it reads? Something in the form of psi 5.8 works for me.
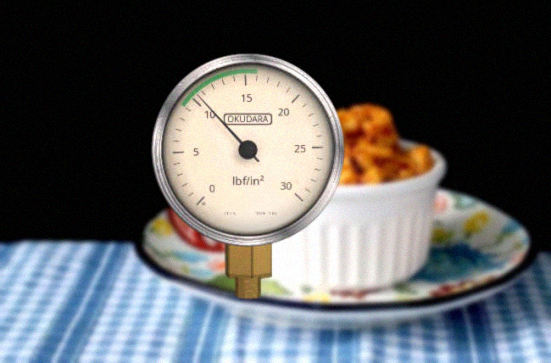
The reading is psi 10.5
